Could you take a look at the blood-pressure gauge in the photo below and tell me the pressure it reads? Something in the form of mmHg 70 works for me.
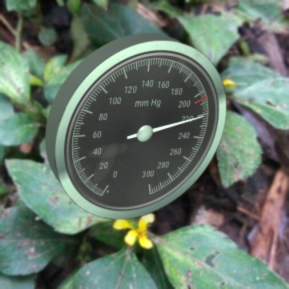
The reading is mmHg 220
